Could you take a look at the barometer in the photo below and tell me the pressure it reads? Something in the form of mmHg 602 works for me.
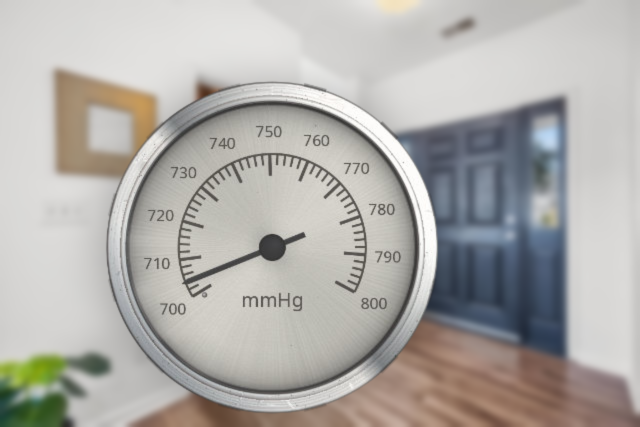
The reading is mmHg 704
